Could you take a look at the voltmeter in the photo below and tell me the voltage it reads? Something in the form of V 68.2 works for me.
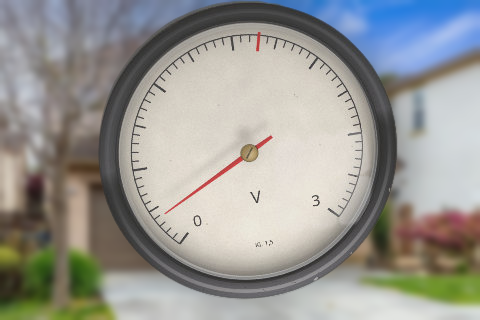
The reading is V 0.2
